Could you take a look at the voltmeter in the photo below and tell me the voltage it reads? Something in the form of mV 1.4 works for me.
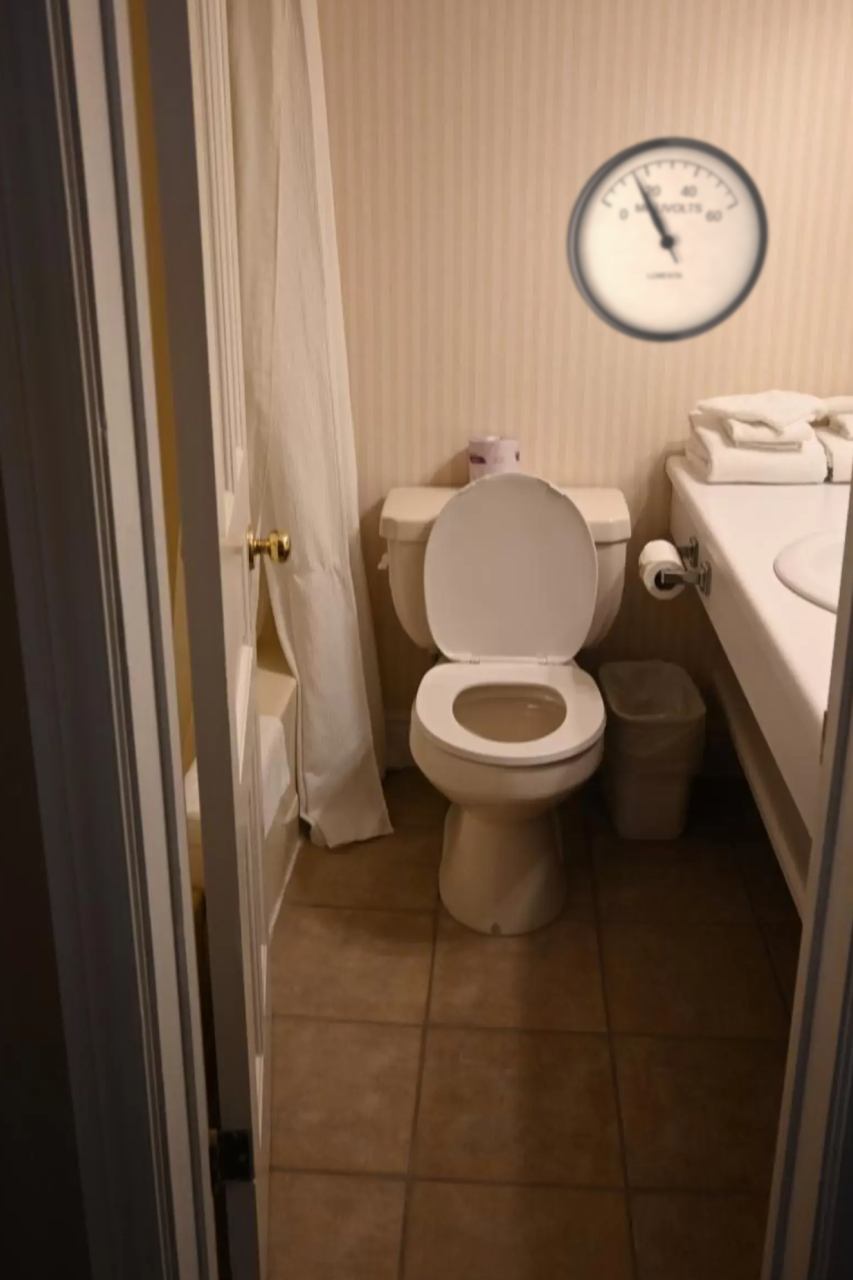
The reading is mV 15
